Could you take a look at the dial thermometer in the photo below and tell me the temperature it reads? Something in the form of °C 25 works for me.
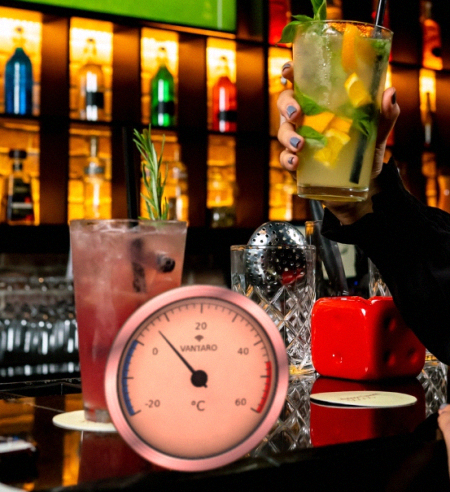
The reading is °C 6
